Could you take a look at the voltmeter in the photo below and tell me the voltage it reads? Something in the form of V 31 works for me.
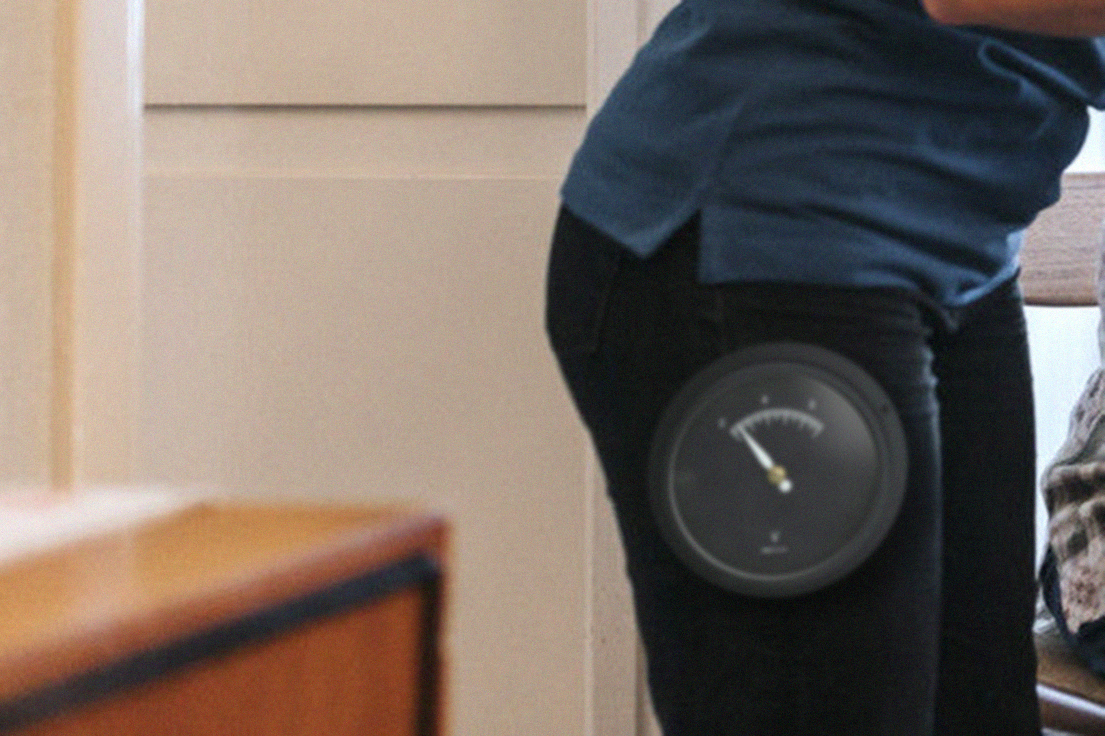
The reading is V 1
